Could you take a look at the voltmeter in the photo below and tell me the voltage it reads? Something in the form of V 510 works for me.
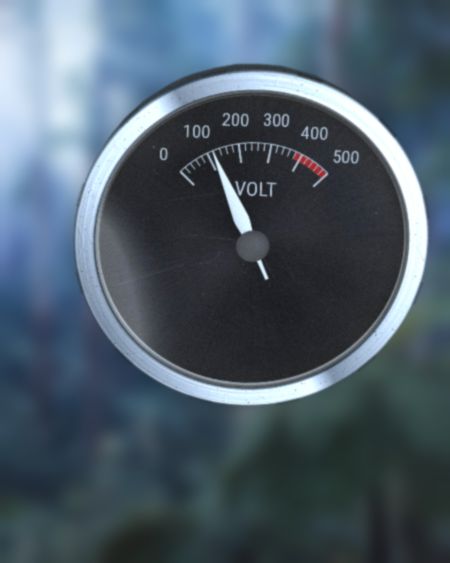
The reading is V 120
